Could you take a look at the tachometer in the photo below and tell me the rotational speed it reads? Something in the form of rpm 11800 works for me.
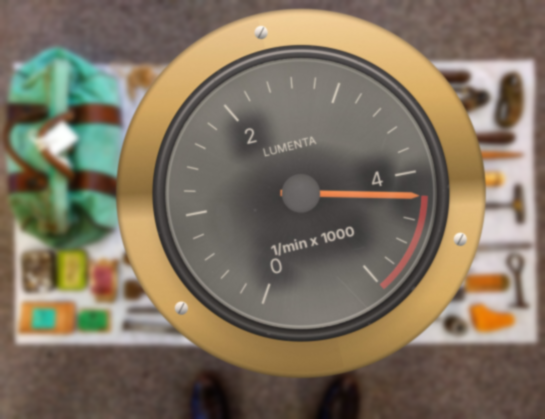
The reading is rpm 4200
